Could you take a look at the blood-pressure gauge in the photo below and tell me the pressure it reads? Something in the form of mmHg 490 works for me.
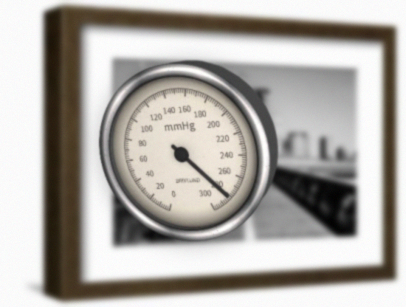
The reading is mmHg 280
